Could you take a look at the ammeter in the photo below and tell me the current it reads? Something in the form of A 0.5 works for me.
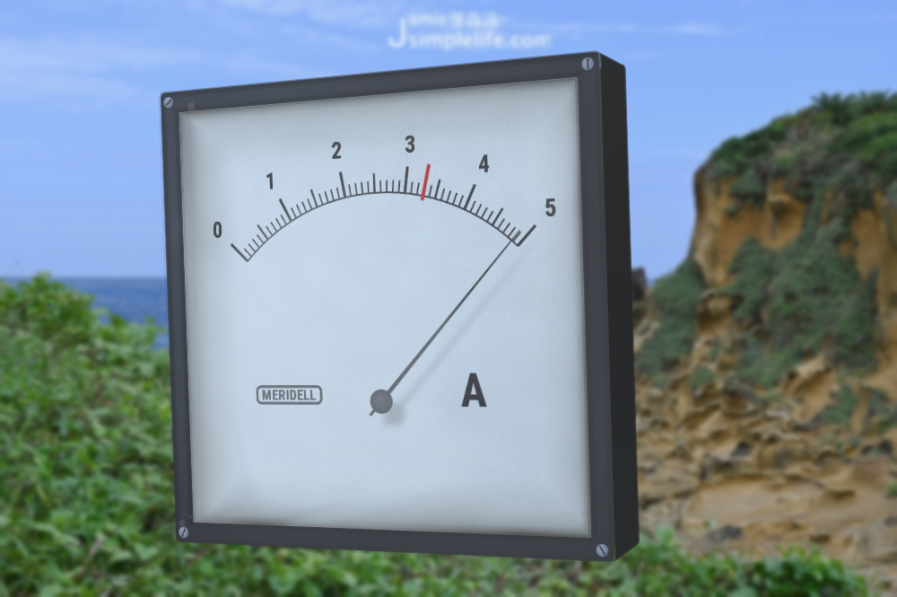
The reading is A 4.9
